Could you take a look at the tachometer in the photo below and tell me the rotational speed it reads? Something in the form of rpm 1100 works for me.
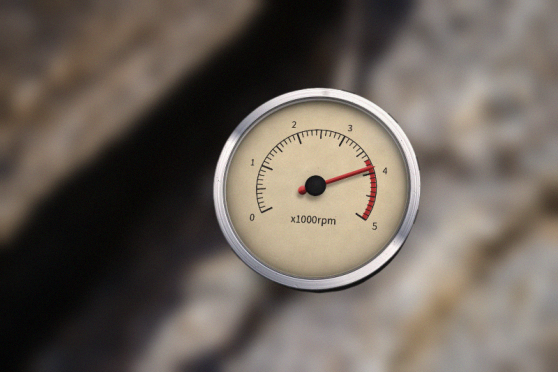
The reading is rpm 3900
